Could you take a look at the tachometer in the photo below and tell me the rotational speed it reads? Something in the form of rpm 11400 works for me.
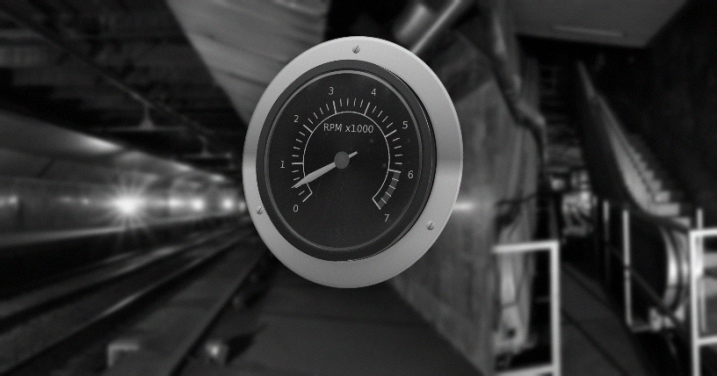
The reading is rpm 400
